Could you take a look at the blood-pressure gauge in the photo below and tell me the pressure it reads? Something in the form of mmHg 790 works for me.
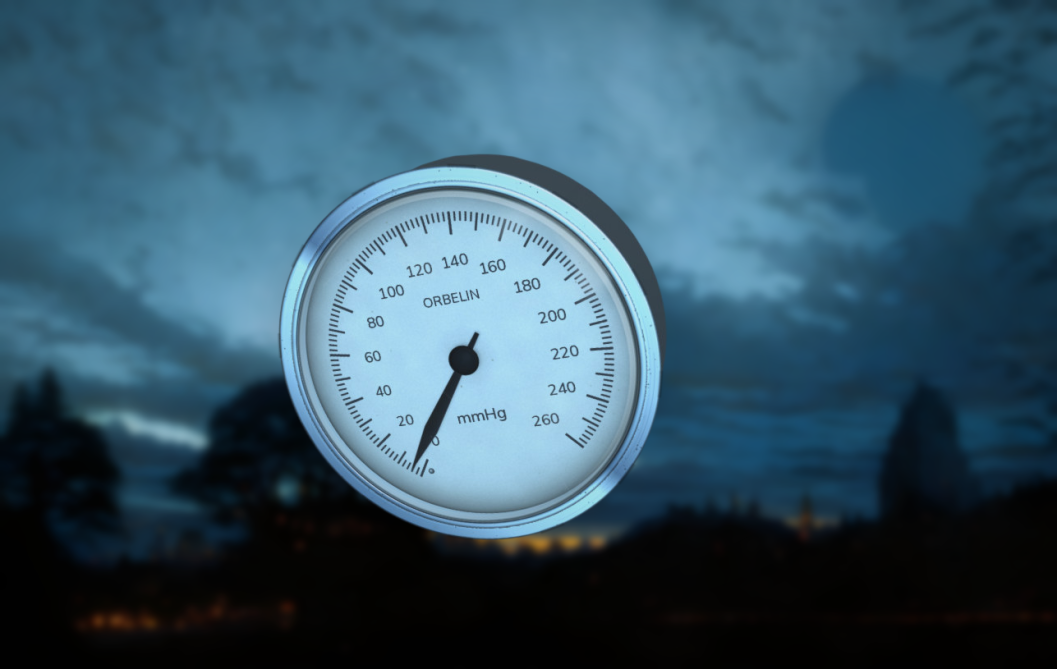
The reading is mmHg 4
